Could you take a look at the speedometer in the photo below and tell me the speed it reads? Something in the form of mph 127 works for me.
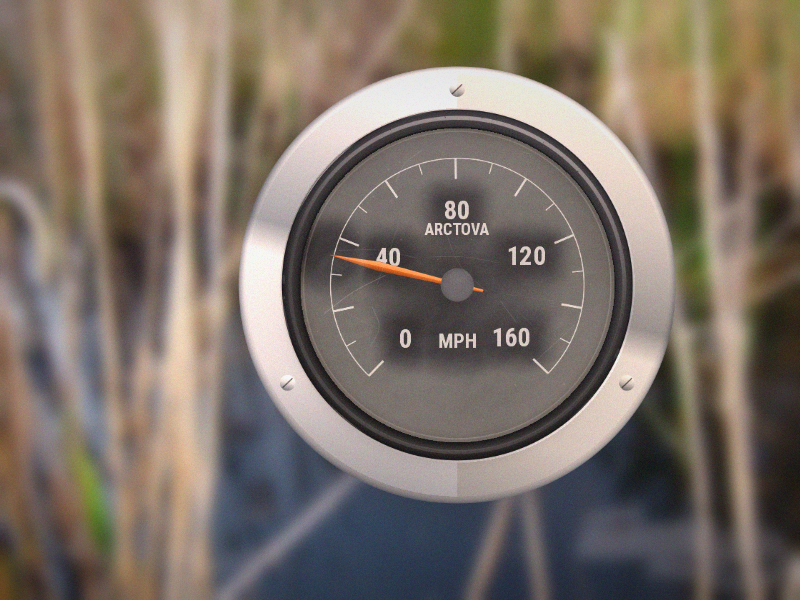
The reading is mph 35
